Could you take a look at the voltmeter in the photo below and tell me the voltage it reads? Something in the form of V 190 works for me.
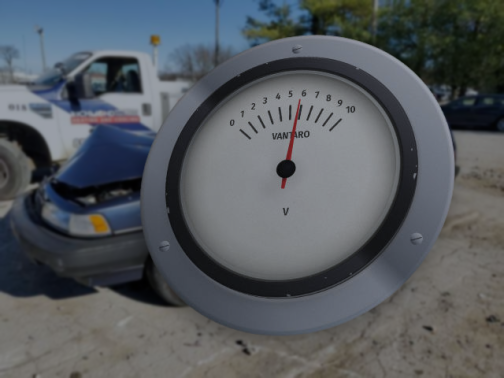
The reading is V 6
